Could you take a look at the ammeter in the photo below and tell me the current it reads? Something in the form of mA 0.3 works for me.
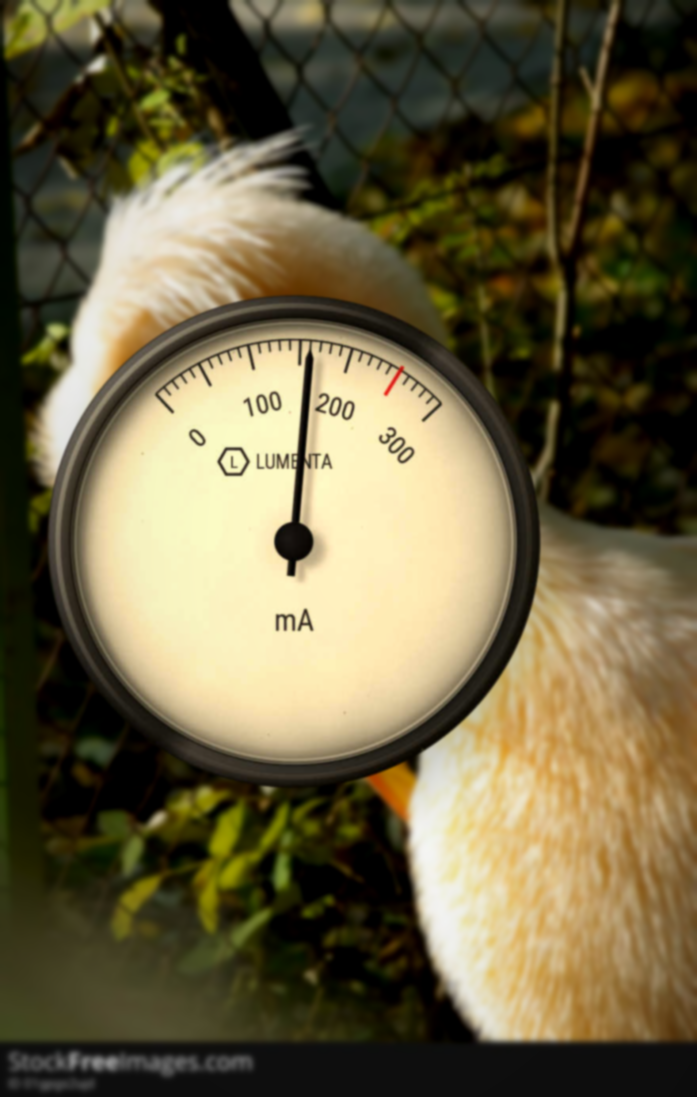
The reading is mA 160
